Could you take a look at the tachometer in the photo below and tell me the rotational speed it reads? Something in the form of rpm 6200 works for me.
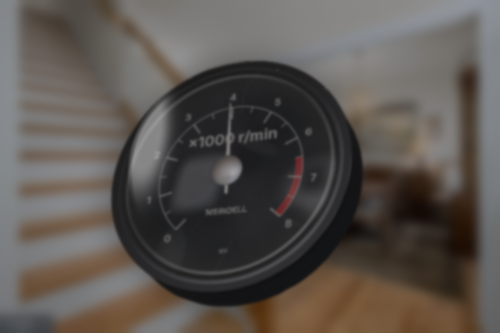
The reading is rpm 4000
